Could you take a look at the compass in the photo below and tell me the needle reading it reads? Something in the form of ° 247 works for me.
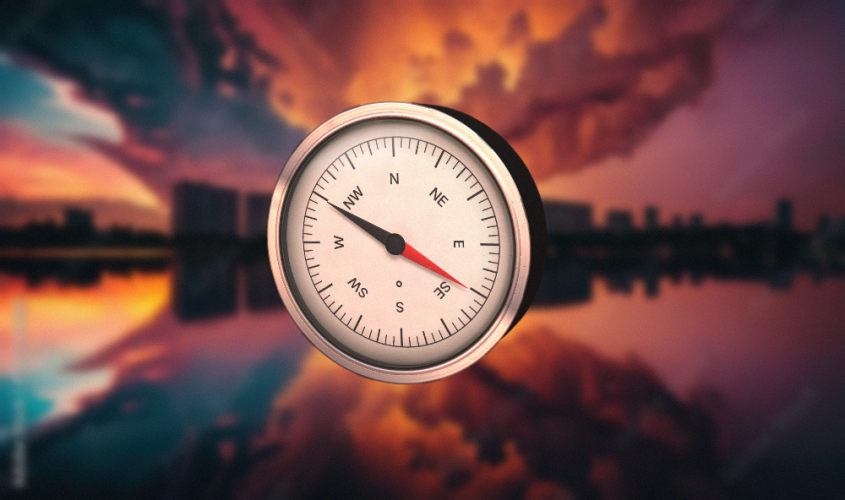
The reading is ° 120
